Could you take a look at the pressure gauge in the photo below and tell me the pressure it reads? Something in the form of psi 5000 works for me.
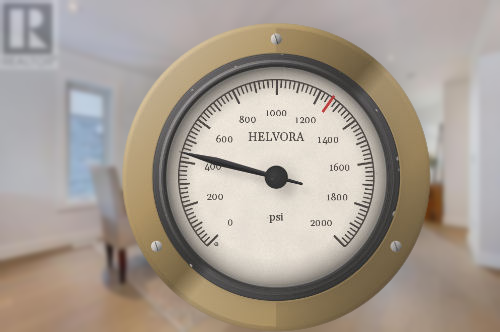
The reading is psi 440
